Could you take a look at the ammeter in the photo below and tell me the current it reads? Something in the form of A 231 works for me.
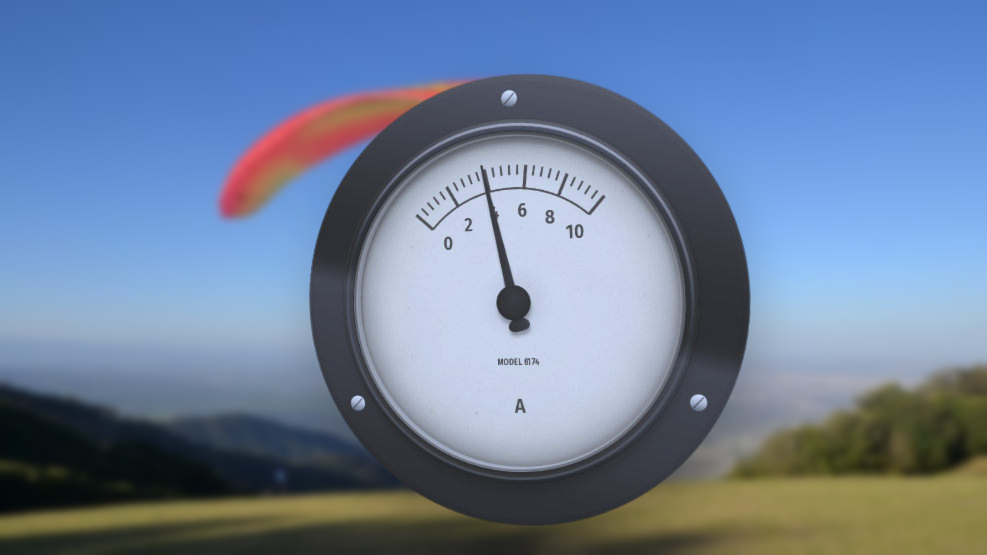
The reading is A 4
